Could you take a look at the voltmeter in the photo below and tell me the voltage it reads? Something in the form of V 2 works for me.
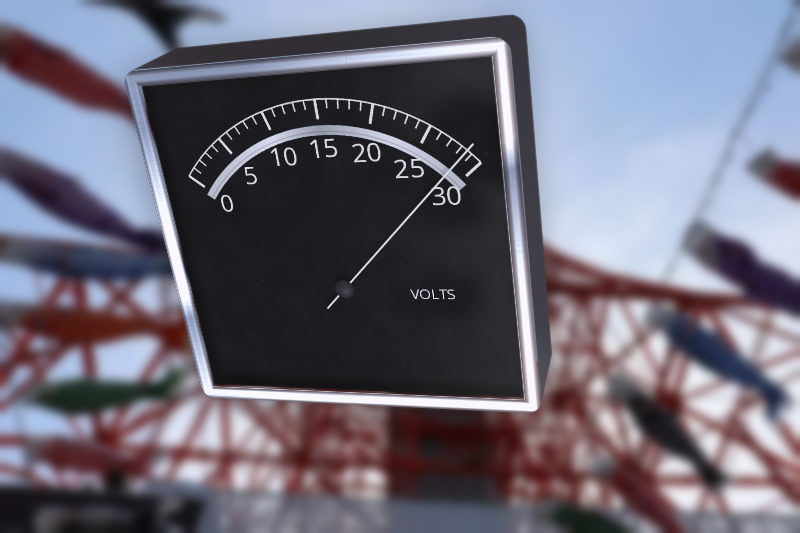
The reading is V 28.5
